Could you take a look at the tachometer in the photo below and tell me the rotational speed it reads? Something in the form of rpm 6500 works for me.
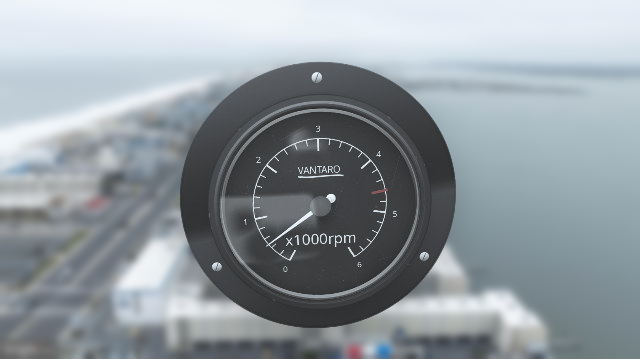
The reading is rpm 500
